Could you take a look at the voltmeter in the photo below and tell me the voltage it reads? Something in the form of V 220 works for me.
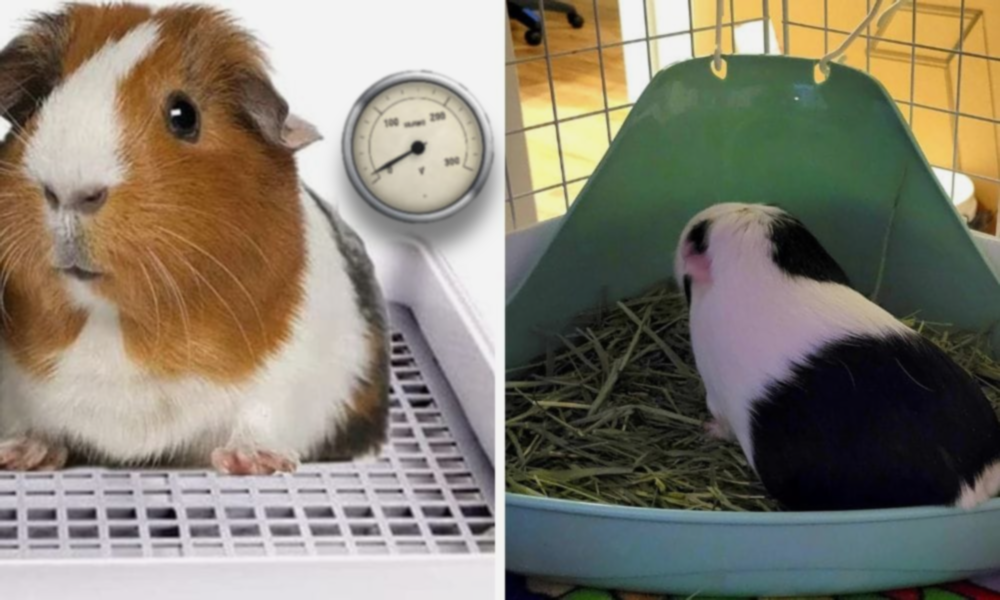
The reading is V 10
